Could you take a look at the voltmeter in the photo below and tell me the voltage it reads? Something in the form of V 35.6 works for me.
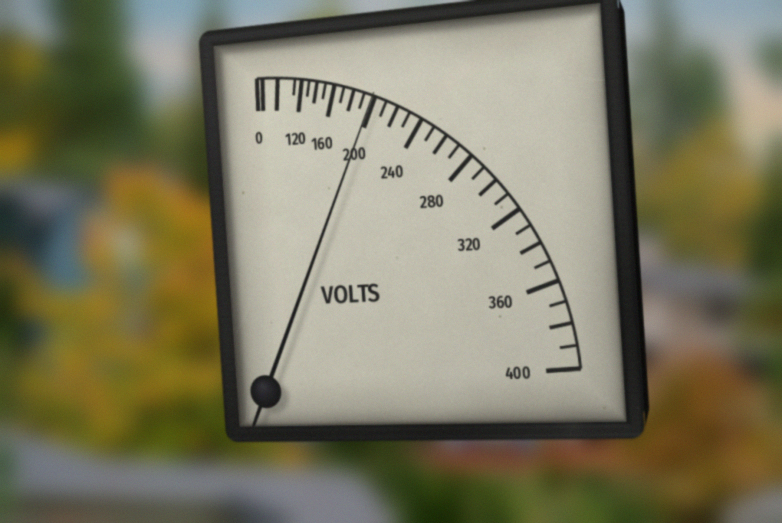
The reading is V 200
